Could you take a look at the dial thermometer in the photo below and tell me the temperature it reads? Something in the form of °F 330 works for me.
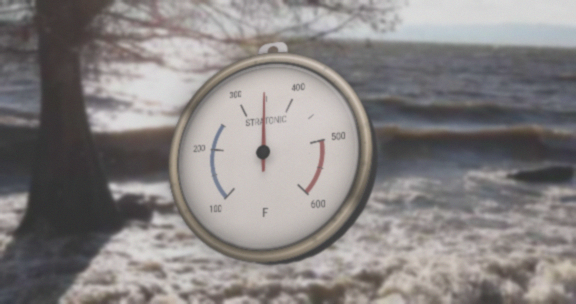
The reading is °F 350
